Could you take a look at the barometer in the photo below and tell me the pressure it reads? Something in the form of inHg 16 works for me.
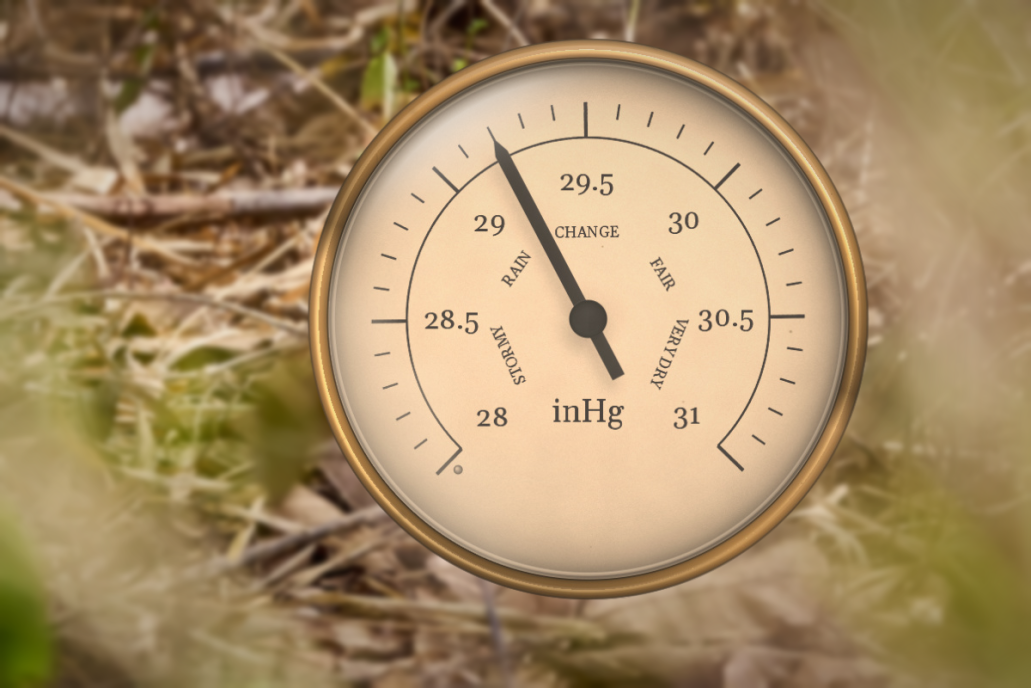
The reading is inHg 29.2
